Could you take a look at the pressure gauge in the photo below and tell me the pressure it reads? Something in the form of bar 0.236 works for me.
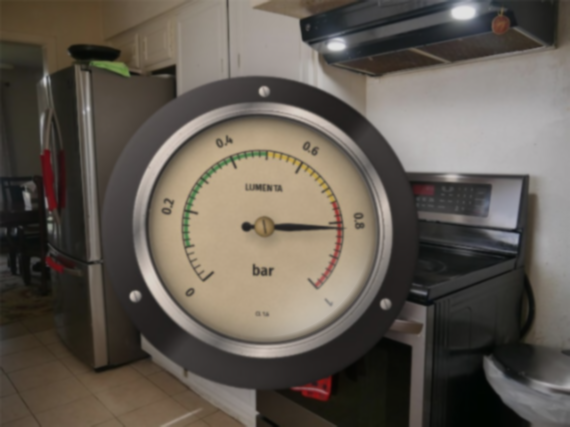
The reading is bar 0.82
